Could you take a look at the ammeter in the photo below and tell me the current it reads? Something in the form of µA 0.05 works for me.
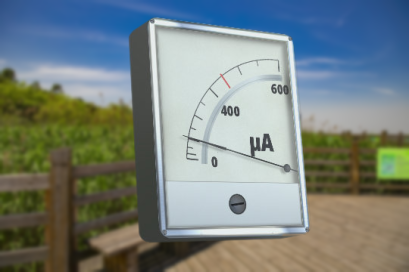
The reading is µA 200
